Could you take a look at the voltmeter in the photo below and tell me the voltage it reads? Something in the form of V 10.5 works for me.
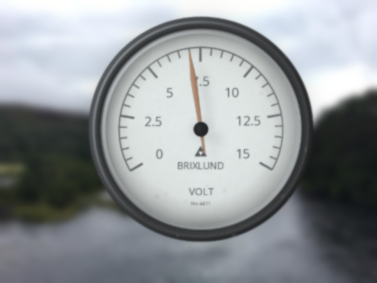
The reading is V 7
